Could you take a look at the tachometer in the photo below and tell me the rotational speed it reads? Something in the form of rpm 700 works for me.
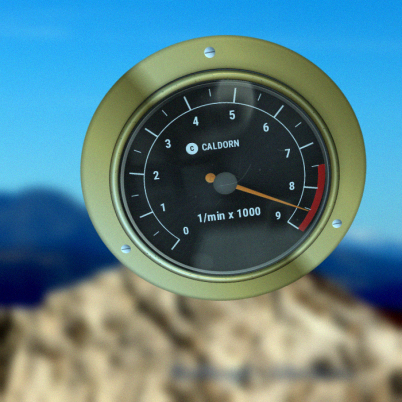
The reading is rpm 8500
